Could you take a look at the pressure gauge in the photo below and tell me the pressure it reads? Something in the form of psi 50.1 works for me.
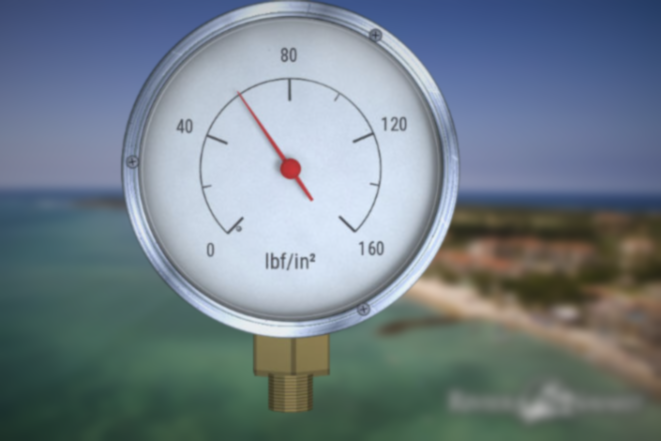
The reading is psi 60
